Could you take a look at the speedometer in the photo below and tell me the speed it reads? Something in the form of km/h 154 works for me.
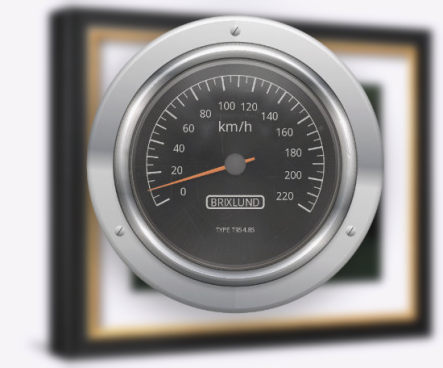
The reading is km/h 10
